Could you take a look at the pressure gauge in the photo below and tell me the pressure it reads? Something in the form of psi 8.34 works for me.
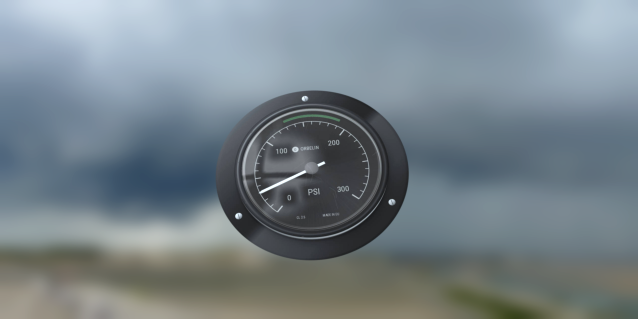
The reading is psi 30
